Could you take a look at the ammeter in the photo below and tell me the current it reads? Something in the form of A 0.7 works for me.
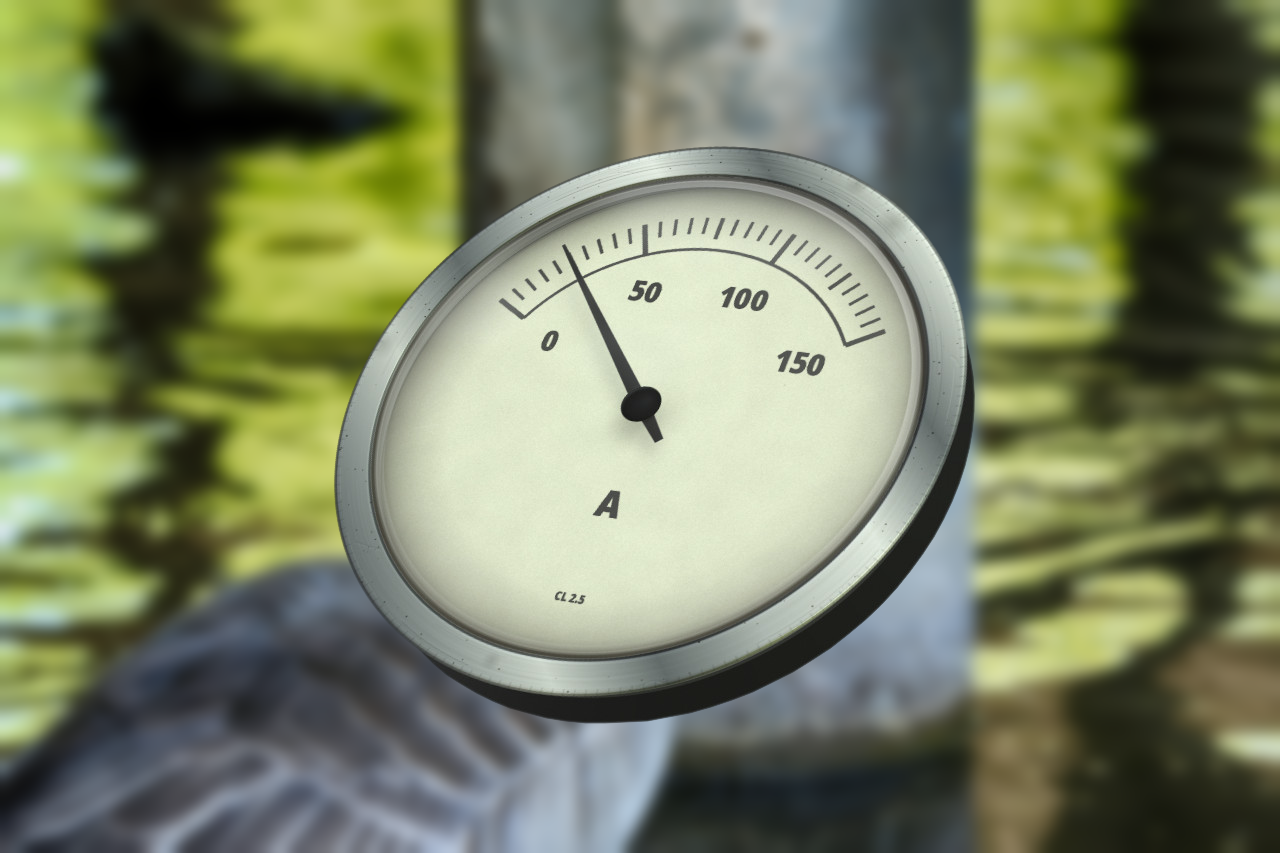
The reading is A 25
